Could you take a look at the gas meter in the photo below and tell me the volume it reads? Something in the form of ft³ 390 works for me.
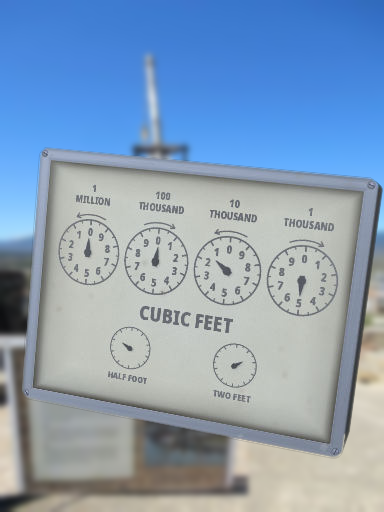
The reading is ft³ 1500
